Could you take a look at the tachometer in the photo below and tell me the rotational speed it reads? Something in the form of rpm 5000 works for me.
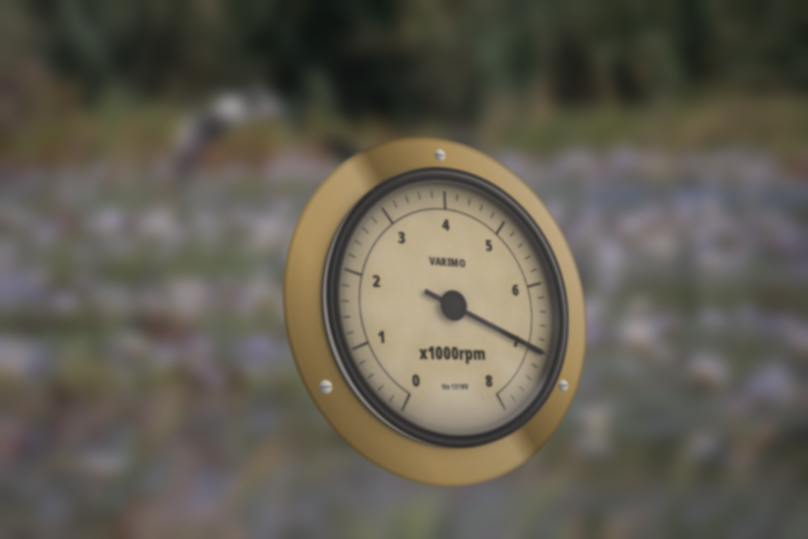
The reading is rpm 7000
